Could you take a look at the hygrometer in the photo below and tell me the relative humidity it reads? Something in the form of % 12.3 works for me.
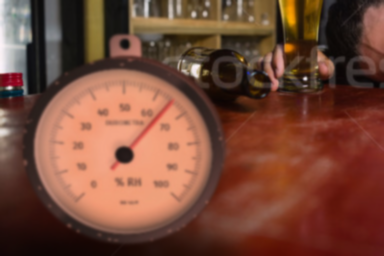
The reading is % 65
